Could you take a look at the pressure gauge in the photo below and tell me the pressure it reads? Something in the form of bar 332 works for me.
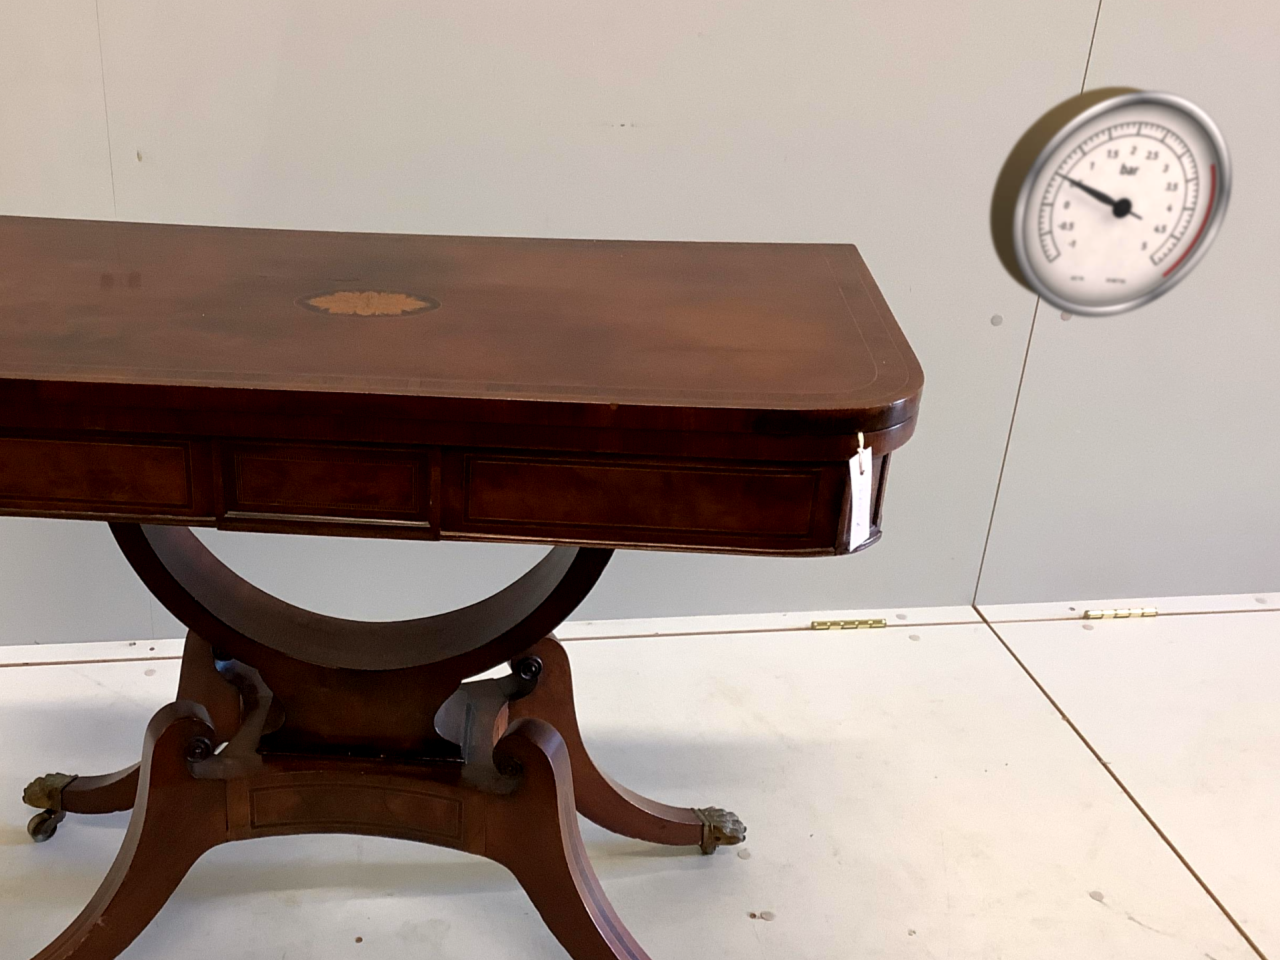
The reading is bar 0.5
